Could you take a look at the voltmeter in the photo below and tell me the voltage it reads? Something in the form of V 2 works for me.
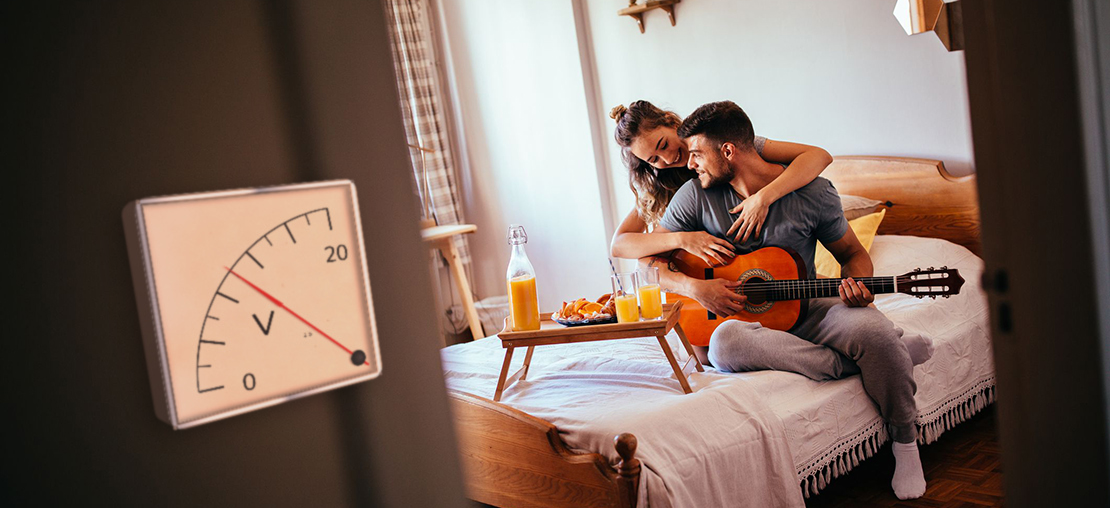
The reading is V 10
